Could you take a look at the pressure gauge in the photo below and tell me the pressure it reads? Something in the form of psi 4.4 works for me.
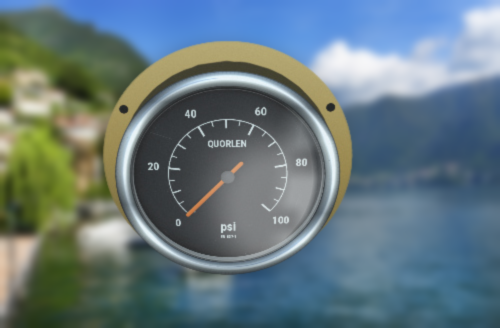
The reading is psi 0
